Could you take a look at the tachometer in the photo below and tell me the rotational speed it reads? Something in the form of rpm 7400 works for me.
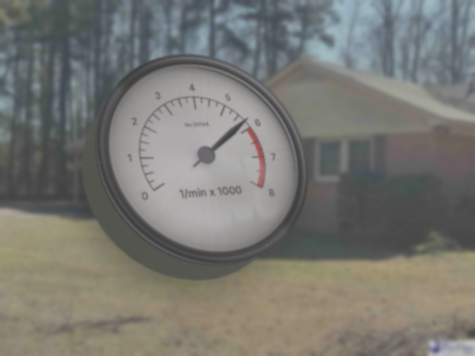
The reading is rpm 5750
